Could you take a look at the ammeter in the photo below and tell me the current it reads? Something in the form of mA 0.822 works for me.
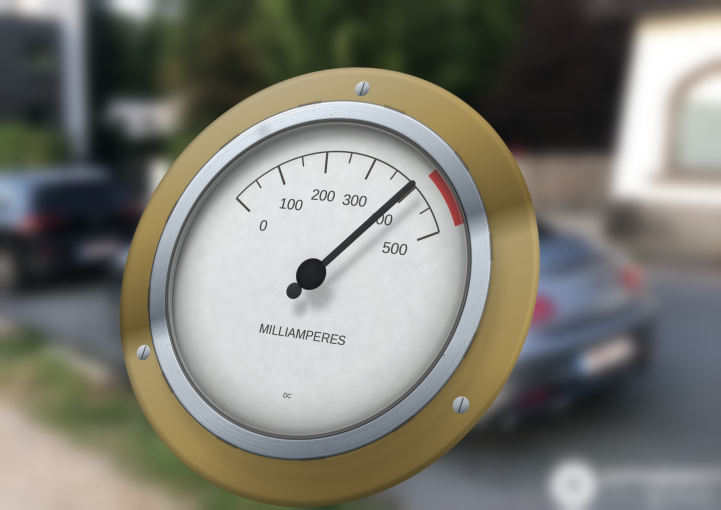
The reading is mA 400
